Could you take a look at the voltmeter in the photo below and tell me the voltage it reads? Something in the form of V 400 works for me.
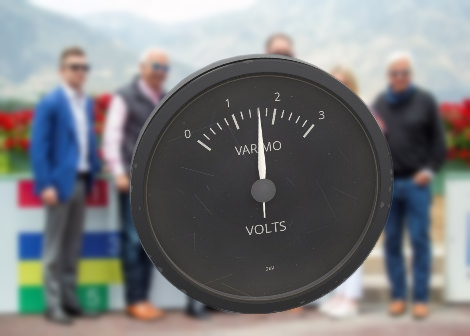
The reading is V 1.6
